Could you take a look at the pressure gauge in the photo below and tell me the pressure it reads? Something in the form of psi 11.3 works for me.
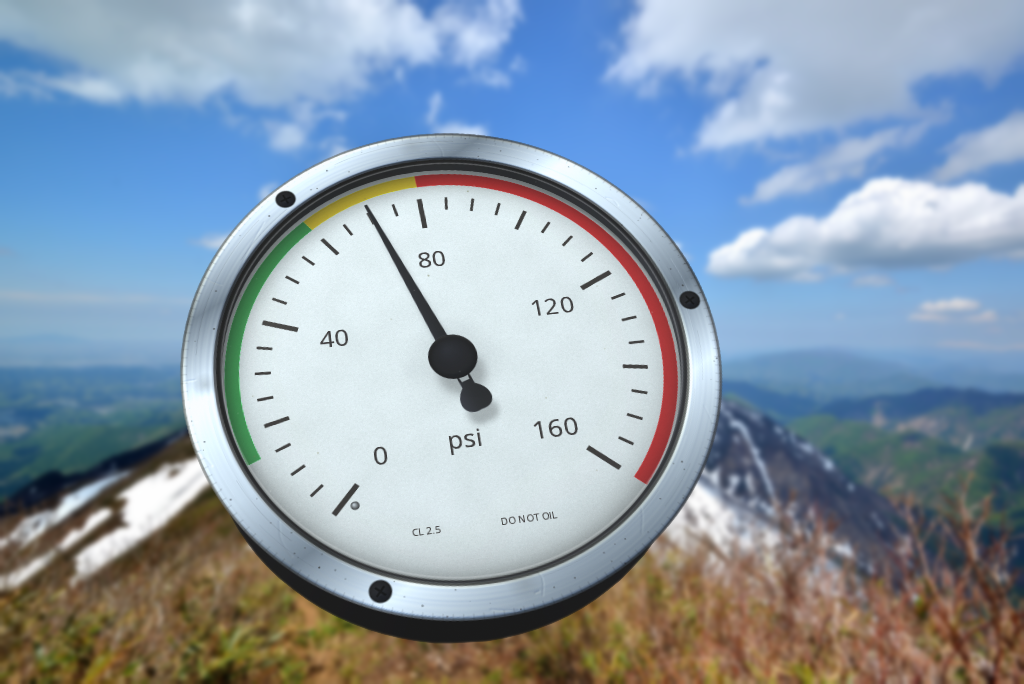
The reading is psi 70
